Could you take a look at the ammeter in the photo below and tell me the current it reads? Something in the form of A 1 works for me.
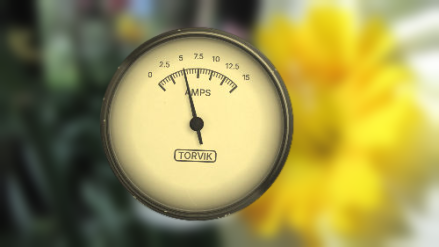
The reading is A 5
